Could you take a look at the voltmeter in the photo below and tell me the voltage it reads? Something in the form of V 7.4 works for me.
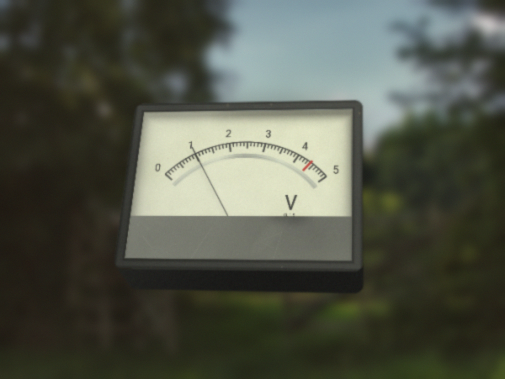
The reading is V 1
